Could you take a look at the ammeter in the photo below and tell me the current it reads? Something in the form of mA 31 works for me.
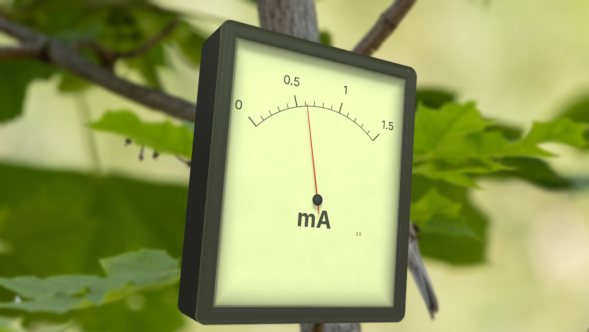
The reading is mA 0.6
